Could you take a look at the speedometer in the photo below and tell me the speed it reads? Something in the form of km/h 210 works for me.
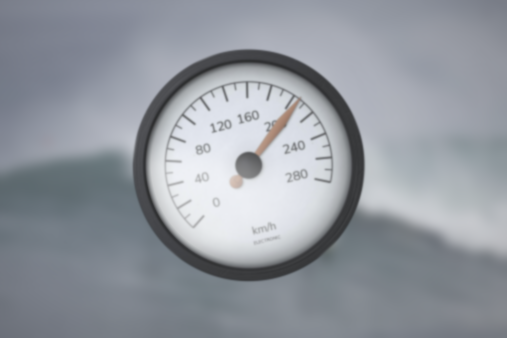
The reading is km/h 205
